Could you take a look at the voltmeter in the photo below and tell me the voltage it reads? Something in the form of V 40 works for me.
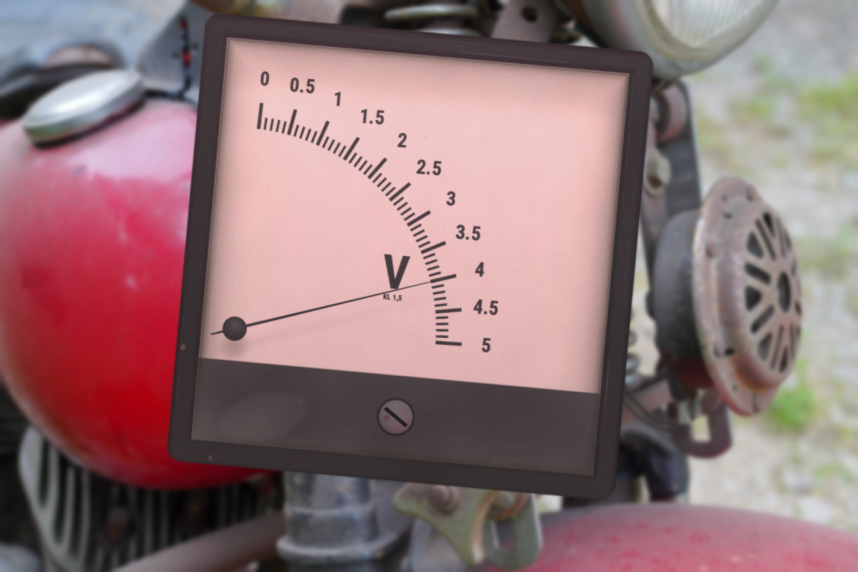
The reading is V 4
